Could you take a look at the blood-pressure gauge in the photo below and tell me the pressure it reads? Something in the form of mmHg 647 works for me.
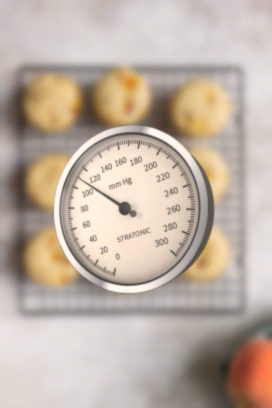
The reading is mmHg 110
